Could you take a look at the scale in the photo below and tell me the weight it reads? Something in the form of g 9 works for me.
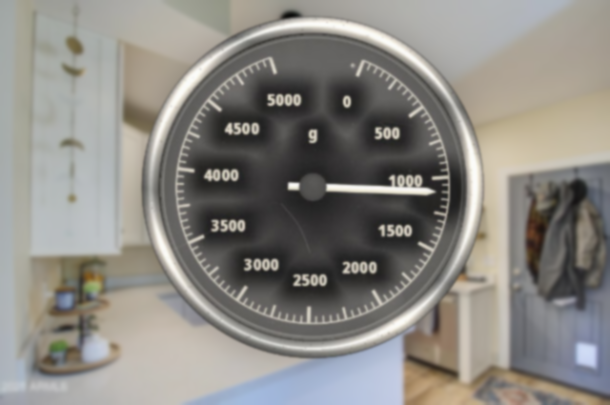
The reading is g 1100
